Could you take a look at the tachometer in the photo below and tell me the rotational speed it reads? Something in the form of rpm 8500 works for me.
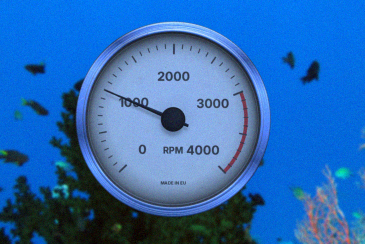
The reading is rpm 1000
